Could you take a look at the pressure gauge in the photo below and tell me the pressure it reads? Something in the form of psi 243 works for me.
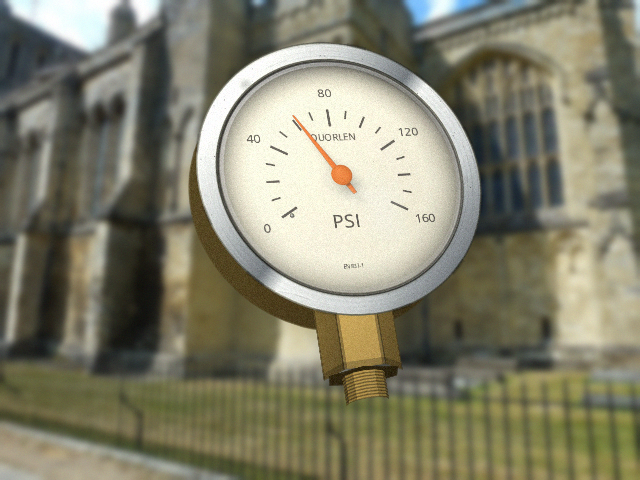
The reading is psi 60
